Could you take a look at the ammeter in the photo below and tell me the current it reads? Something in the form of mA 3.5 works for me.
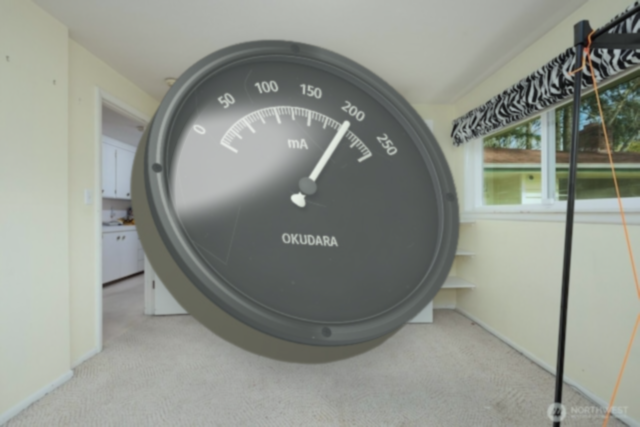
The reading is mA 200
